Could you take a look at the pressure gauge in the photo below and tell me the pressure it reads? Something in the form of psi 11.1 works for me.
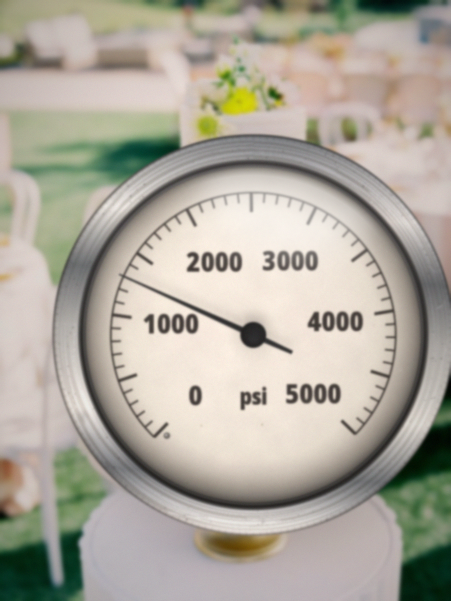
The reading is psi 1300
